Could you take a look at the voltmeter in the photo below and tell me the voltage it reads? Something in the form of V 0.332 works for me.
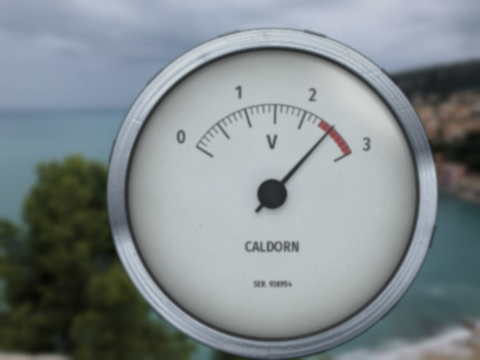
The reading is V 2.5
